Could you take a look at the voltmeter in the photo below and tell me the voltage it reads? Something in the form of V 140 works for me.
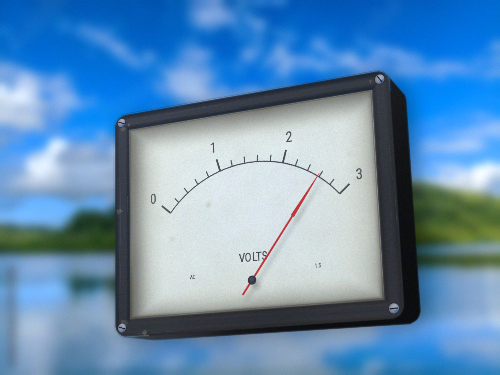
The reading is V 2.6
